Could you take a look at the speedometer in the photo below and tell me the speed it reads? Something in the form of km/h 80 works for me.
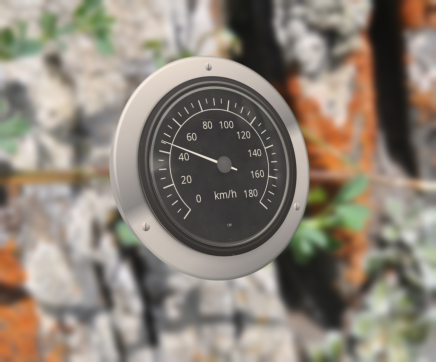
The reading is km/h 45
